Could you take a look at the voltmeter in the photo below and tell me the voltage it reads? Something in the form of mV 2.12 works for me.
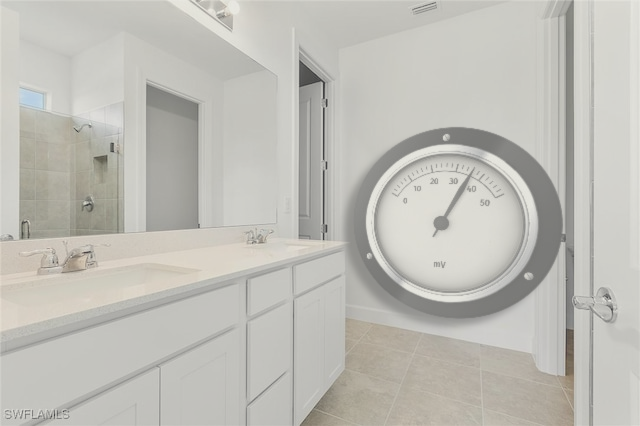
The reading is mV 36
